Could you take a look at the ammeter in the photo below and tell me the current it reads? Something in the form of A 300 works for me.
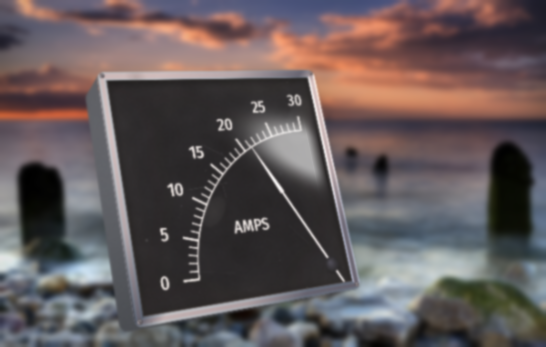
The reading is A 21
